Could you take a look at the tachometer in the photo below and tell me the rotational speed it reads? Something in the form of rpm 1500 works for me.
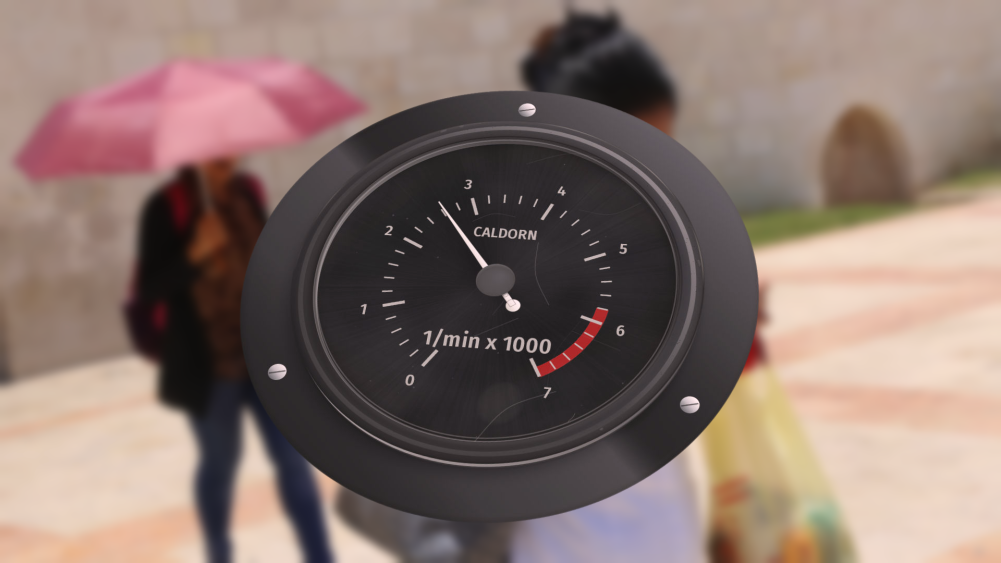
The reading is rpm 2600
